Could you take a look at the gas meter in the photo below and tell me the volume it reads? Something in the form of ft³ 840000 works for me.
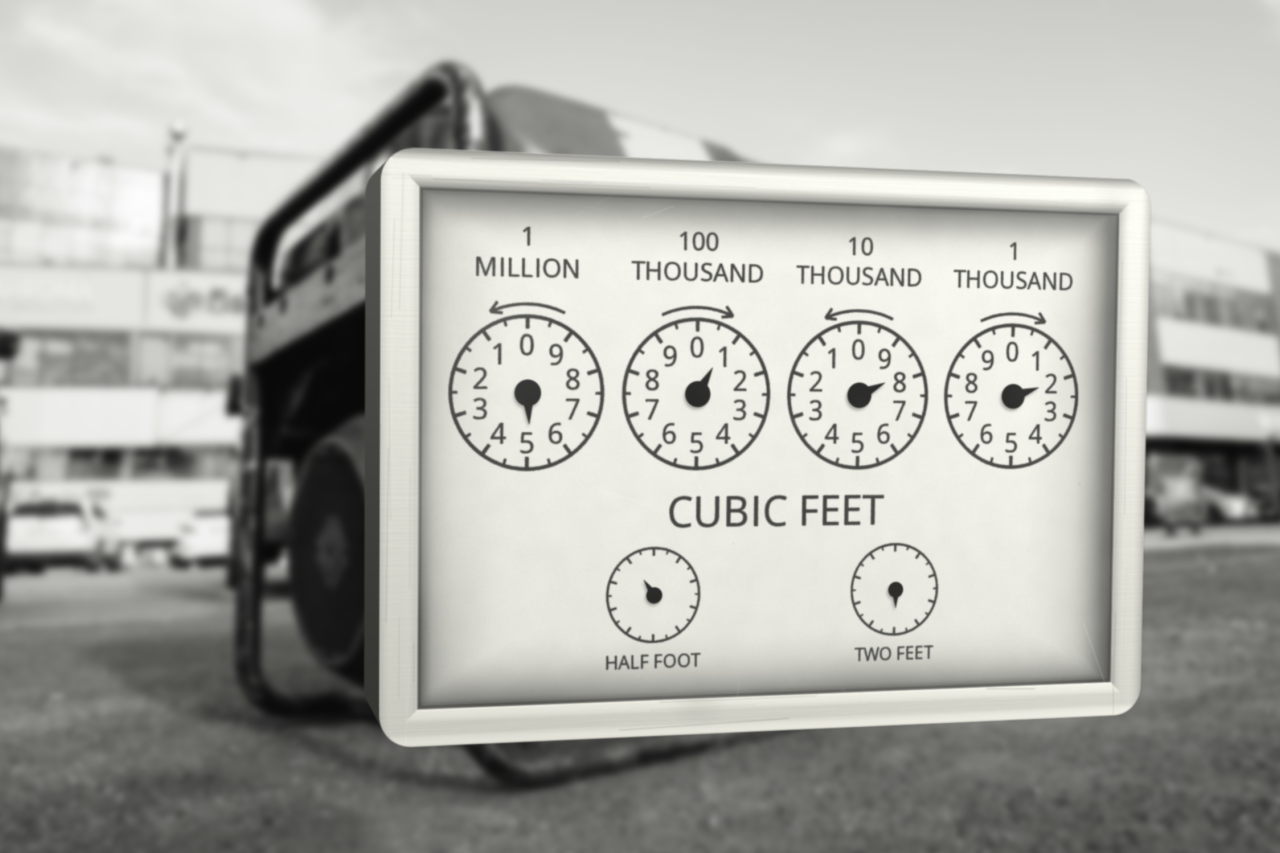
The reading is ft³ 508200
